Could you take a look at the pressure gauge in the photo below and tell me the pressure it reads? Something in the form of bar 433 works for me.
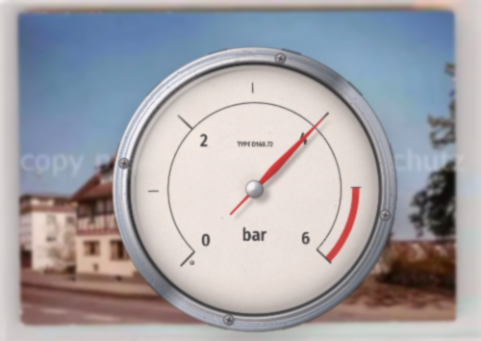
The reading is bar 4
